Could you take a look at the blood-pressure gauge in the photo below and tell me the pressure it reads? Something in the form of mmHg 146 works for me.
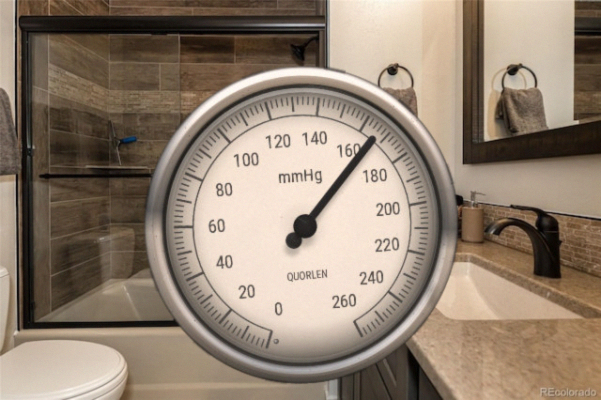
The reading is mmHg 166
